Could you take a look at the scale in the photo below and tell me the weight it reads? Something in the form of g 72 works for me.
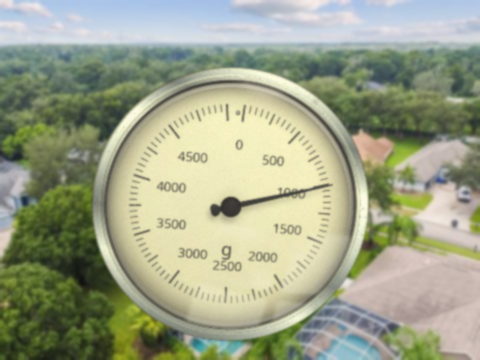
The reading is g 1000
